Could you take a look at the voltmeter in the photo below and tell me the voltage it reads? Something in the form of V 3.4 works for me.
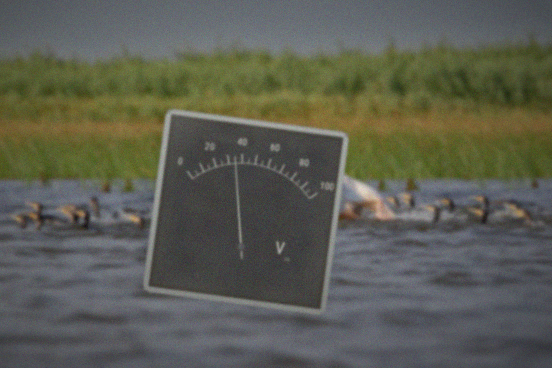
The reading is V 35
